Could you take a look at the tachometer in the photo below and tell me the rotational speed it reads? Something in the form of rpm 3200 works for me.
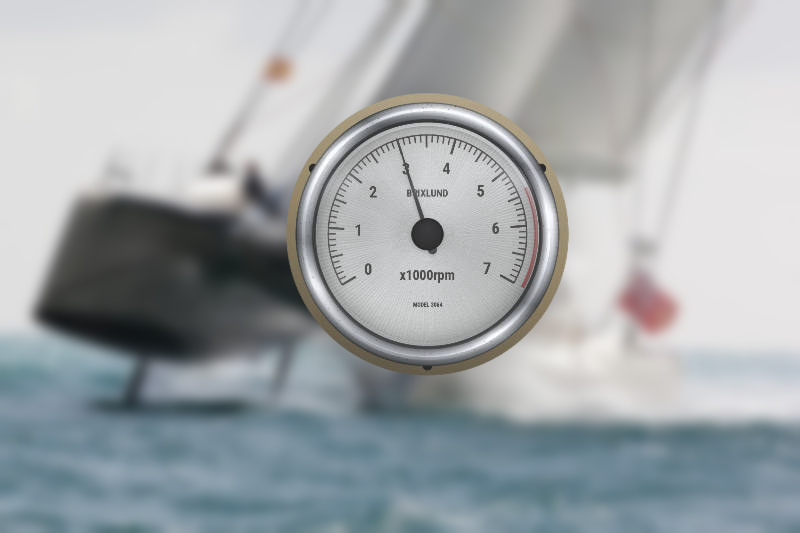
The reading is rpm 3000
